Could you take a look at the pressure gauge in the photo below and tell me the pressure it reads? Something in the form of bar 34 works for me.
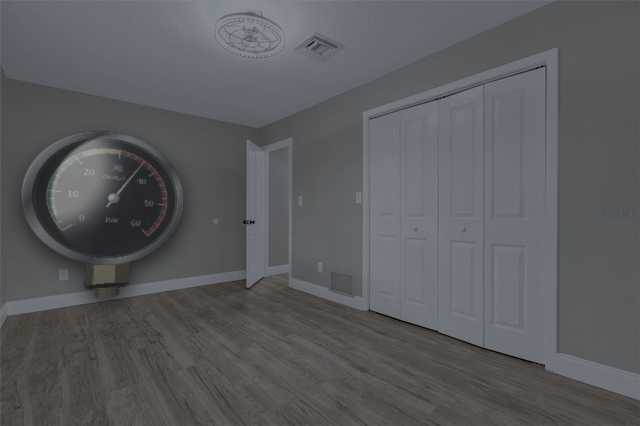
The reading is bar 36
